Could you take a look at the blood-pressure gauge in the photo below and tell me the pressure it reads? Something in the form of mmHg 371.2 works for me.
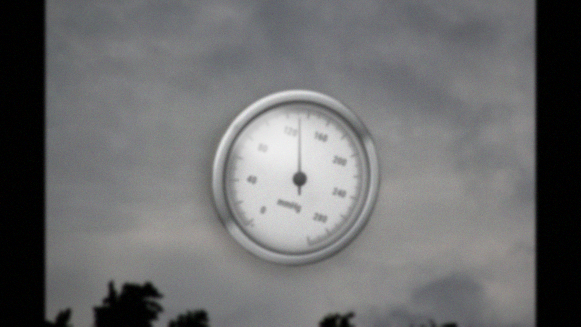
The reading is mmHg 130
